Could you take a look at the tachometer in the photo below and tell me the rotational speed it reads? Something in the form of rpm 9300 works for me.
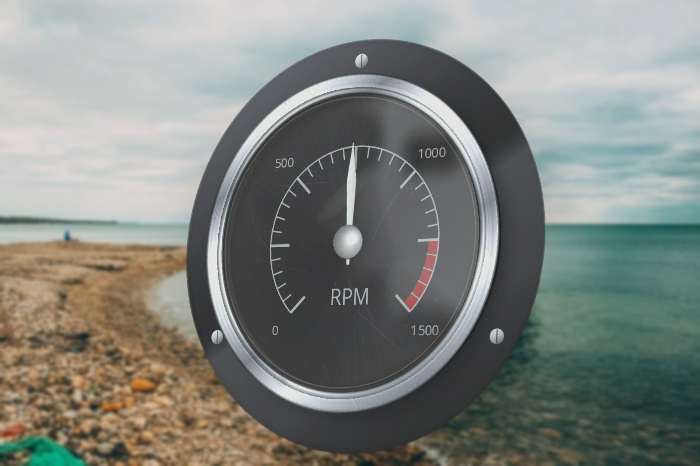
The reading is rpm 750
